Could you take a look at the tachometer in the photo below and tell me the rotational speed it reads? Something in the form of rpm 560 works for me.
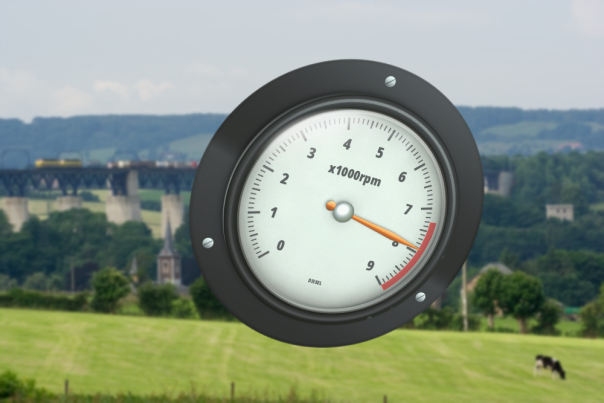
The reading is rpm 7900
